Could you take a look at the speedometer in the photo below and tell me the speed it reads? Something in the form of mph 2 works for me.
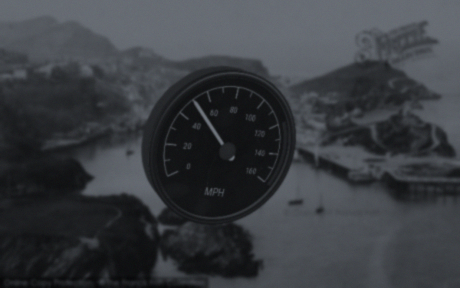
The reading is mph 50
